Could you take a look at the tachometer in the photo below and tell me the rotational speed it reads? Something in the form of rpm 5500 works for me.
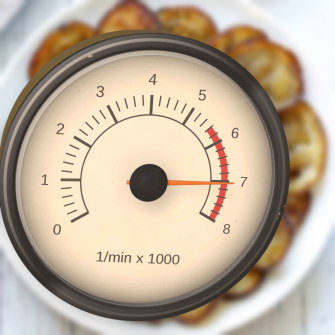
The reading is rpm 7000
